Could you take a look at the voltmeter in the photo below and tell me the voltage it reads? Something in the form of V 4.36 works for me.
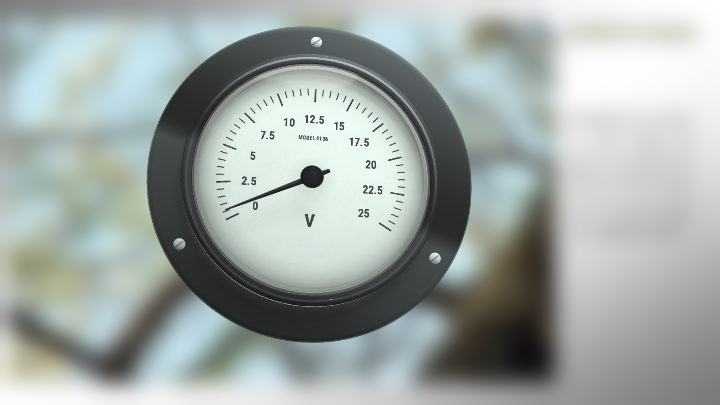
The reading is V 0.5
